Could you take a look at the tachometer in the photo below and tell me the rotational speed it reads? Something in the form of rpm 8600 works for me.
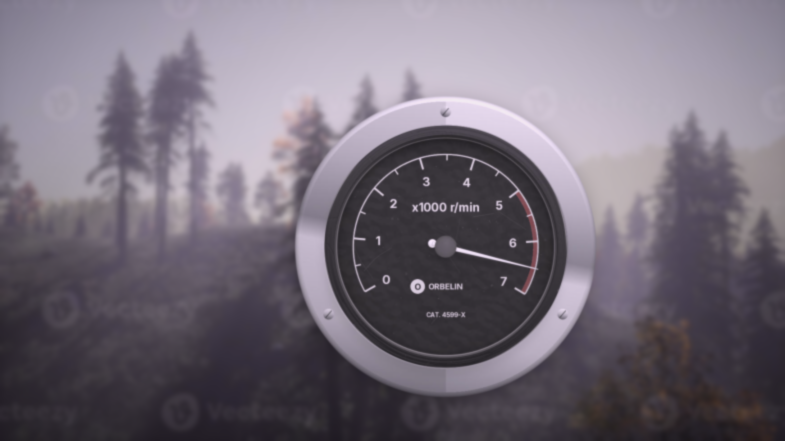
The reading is rpm 6500
